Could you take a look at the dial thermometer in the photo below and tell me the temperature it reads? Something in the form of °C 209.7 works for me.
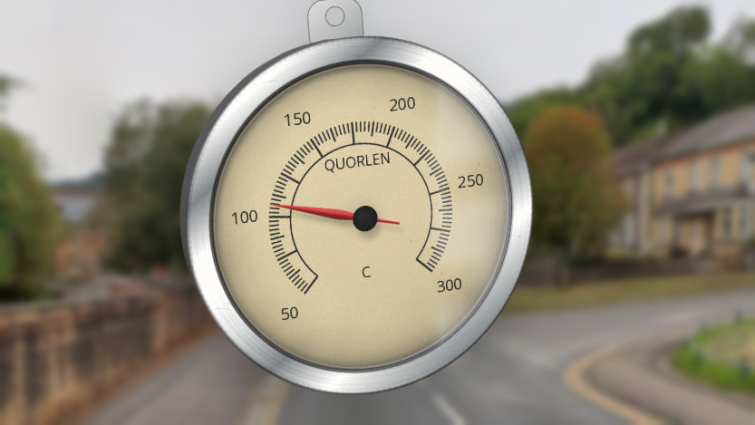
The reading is °C 107.5
